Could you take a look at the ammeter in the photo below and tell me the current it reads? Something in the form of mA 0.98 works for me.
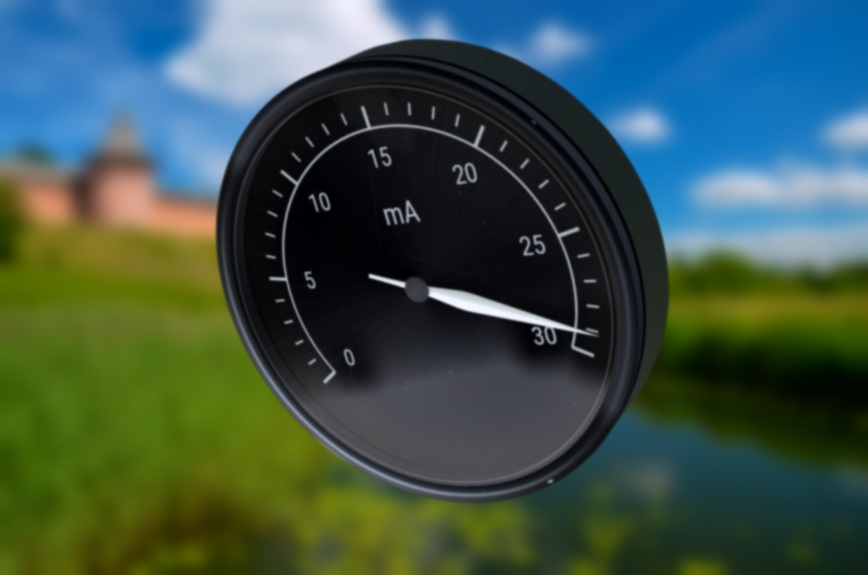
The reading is mA 29
